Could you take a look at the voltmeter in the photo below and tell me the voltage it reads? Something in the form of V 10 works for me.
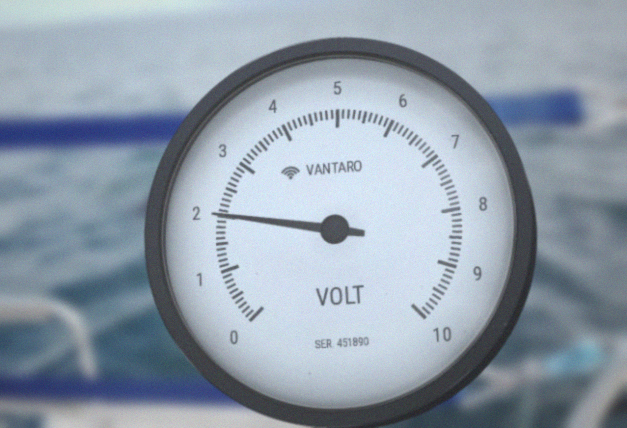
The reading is V 2
